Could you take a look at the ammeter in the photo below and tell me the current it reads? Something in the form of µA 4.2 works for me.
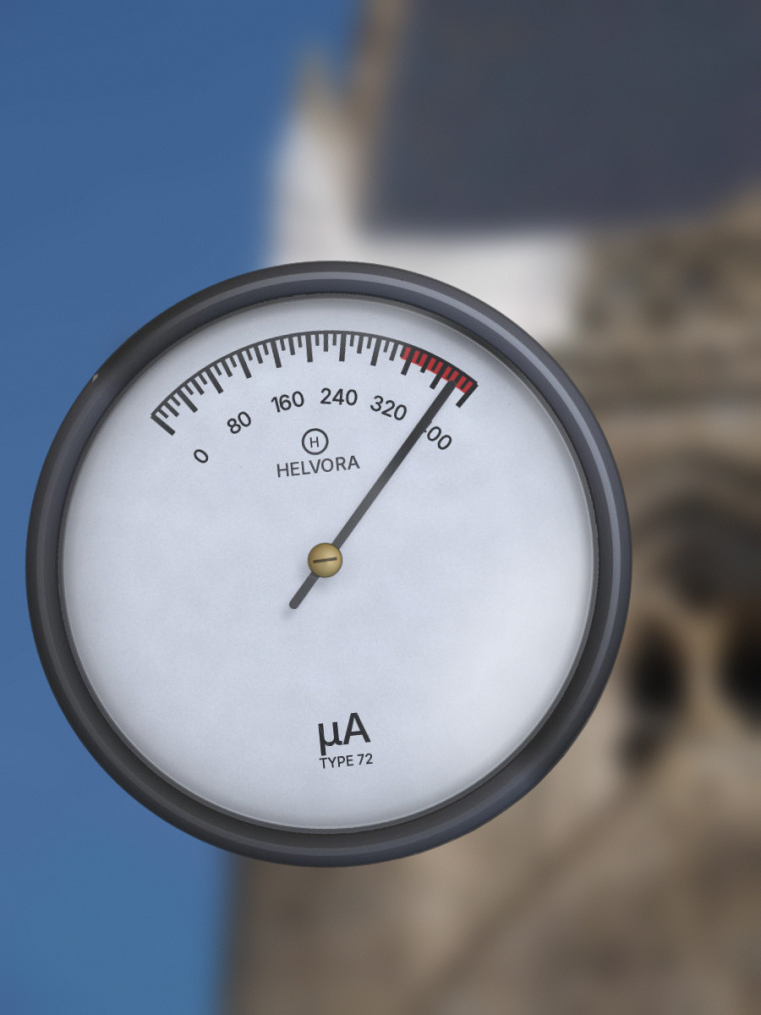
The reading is µA 380
